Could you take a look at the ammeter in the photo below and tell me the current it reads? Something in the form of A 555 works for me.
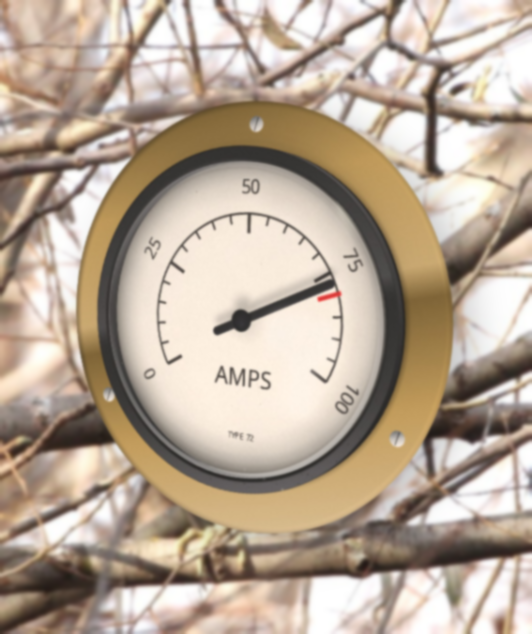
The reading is A 77.5
